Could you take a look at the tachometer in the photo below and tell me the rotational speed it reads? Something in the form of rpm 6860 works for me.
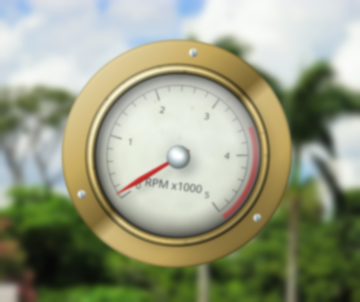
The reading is rpm 100
